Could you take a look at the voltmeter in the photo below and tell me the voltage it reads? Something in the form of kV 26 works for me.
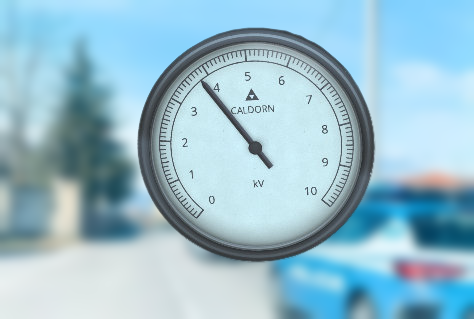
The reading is kV 3.8
